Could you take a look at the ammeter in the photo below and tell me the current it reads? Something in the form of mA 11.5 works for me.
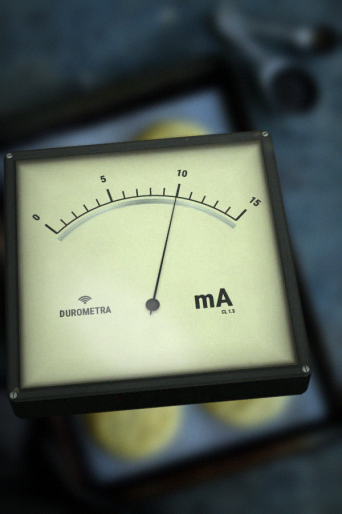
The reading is mA 10
